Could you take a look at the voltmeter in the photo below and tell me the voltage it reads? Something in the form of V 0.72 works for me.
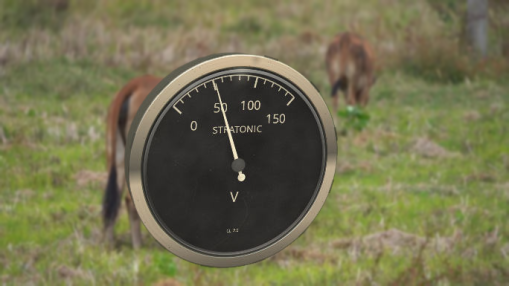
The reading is V 50
